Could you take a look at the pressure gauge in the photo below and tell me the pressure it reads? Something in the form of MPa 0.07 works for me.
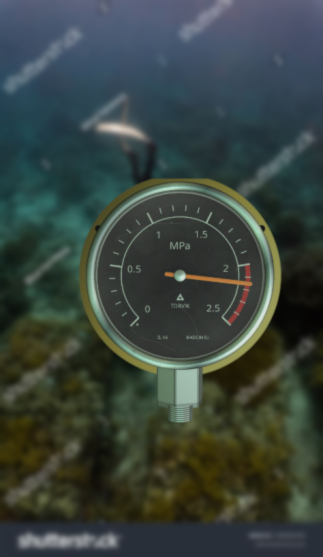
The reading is MPa 2.15
